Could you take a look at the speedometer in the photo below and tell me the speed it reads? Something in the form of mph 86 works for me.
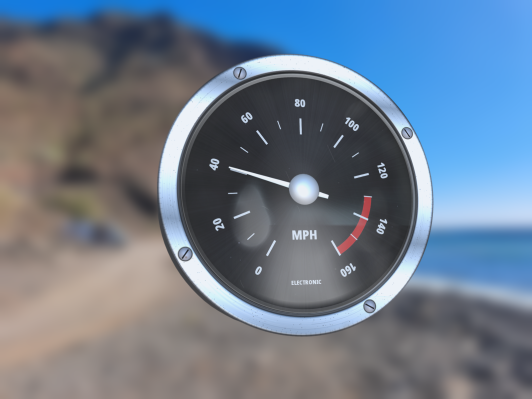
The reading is mph 40
